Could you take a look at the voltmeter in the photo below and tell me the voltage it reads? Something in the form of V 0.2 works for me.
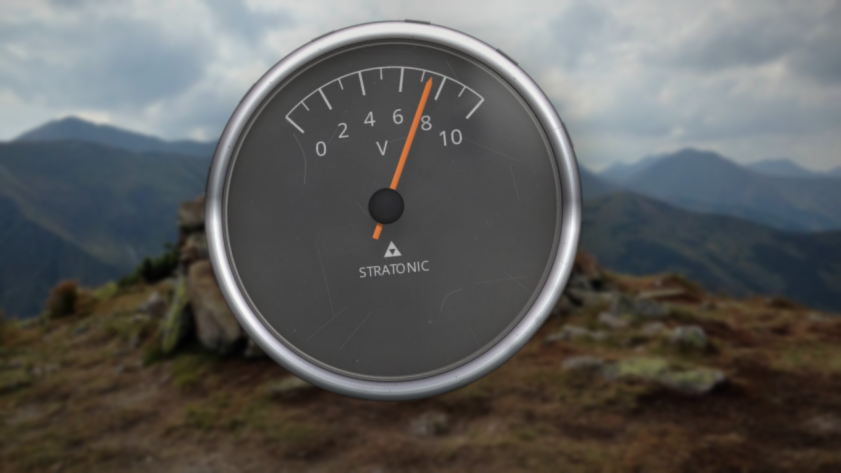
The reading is V 7.5
